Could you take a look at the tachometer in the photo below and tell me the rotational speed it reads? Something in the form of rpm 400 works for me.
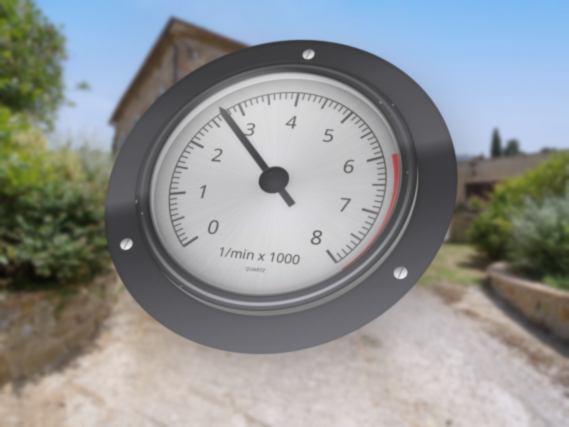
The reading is rpm 2700
